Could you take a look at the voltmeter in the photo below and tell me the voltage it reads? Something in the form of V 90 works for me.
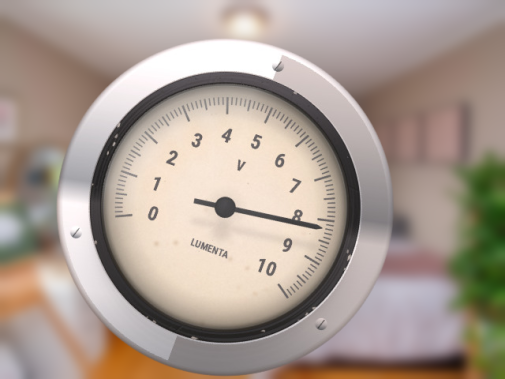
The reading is V 8.2
